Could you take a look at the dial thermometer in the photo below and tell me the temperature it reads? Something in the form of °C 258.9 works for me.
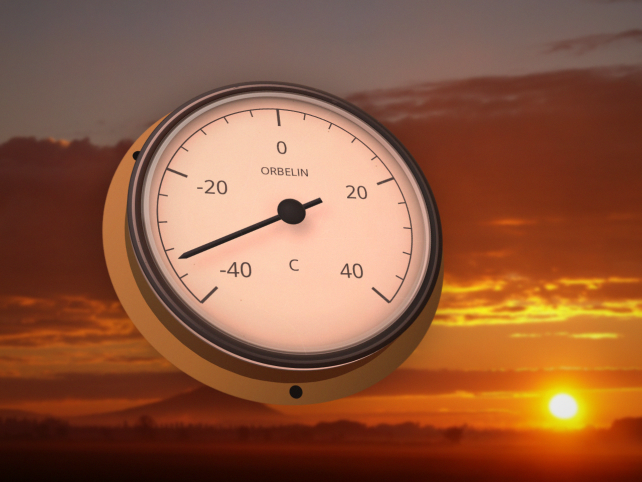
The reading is °C -34
